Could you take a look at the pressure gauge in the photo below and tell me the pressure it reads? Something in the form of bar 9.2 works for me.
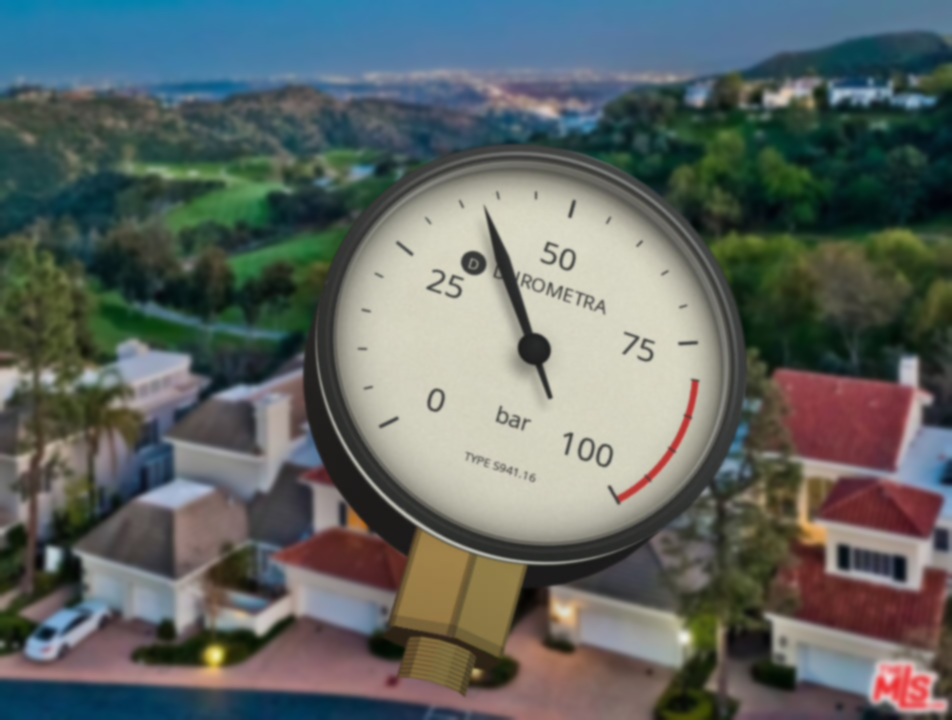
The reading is bar 37.5
